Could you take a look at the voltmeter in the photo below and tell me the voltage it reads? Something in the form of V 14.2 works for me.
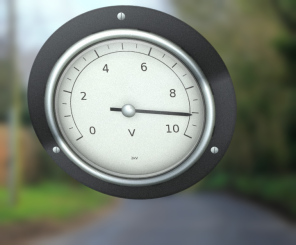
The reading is V 9
